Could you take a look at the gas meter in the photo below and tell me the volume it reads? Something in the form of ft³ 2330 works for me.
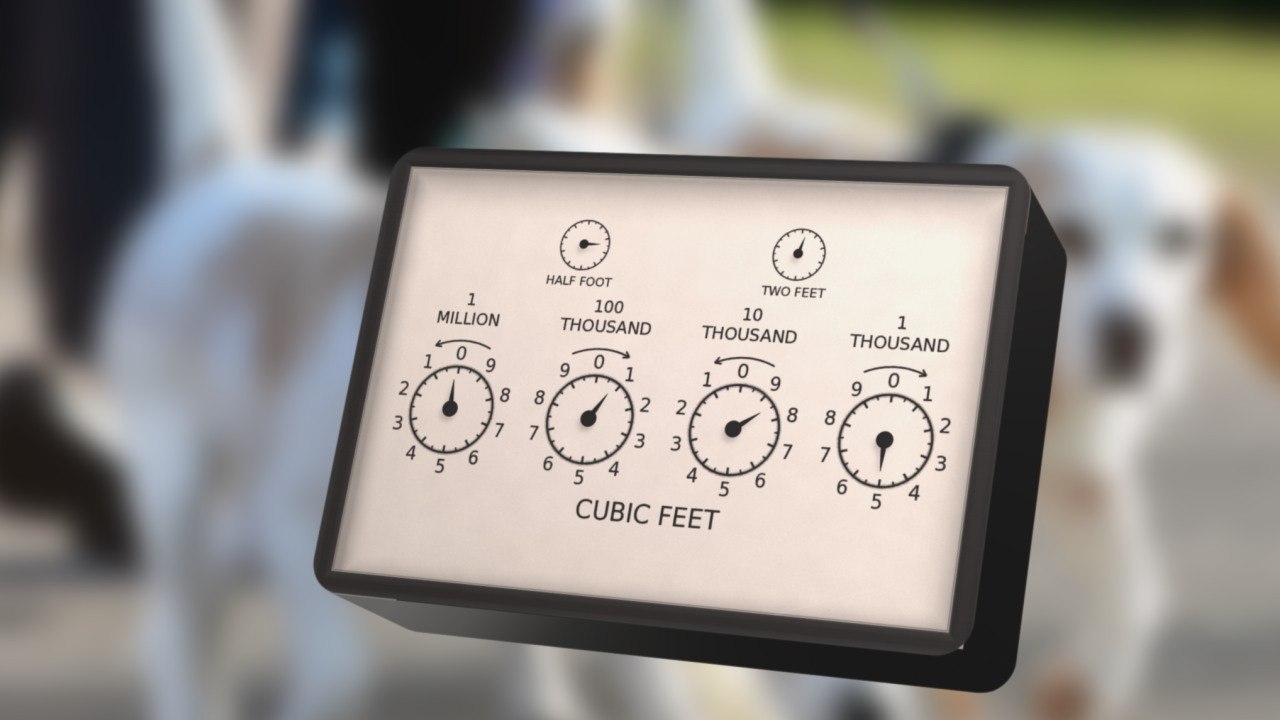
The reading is ft³ 8500
